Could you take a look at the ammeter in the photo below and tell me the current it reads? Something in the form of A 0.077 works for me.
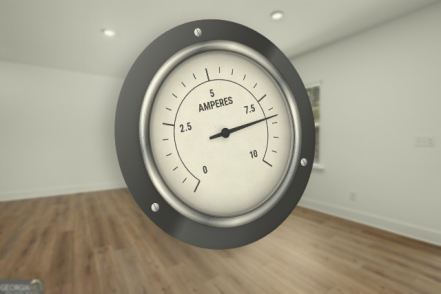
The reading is A 8.25
